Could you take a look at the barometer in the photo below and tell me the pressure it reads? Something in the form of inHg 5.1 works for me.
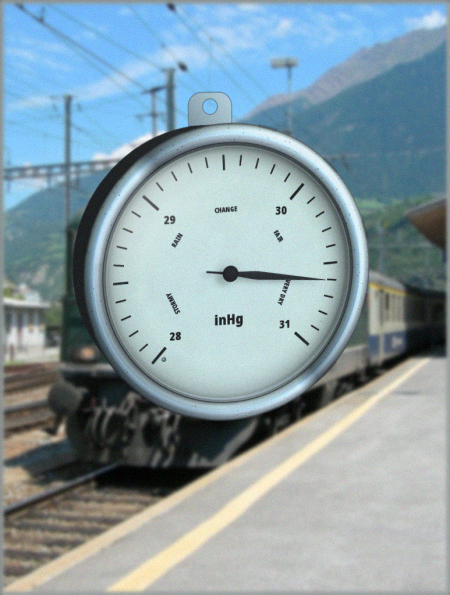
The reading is inHg 30.6
